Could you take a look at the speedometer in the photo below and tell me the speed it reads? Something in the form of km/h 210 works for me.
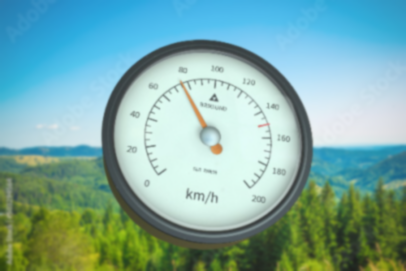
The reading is km/h 75
